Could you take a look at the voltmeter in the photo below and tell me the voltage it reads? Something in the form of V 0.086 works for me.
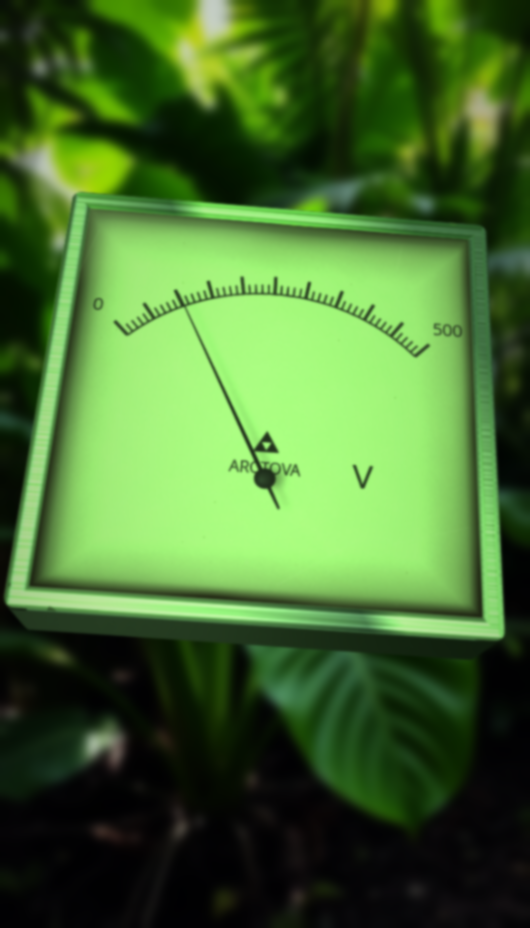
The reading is V 100
